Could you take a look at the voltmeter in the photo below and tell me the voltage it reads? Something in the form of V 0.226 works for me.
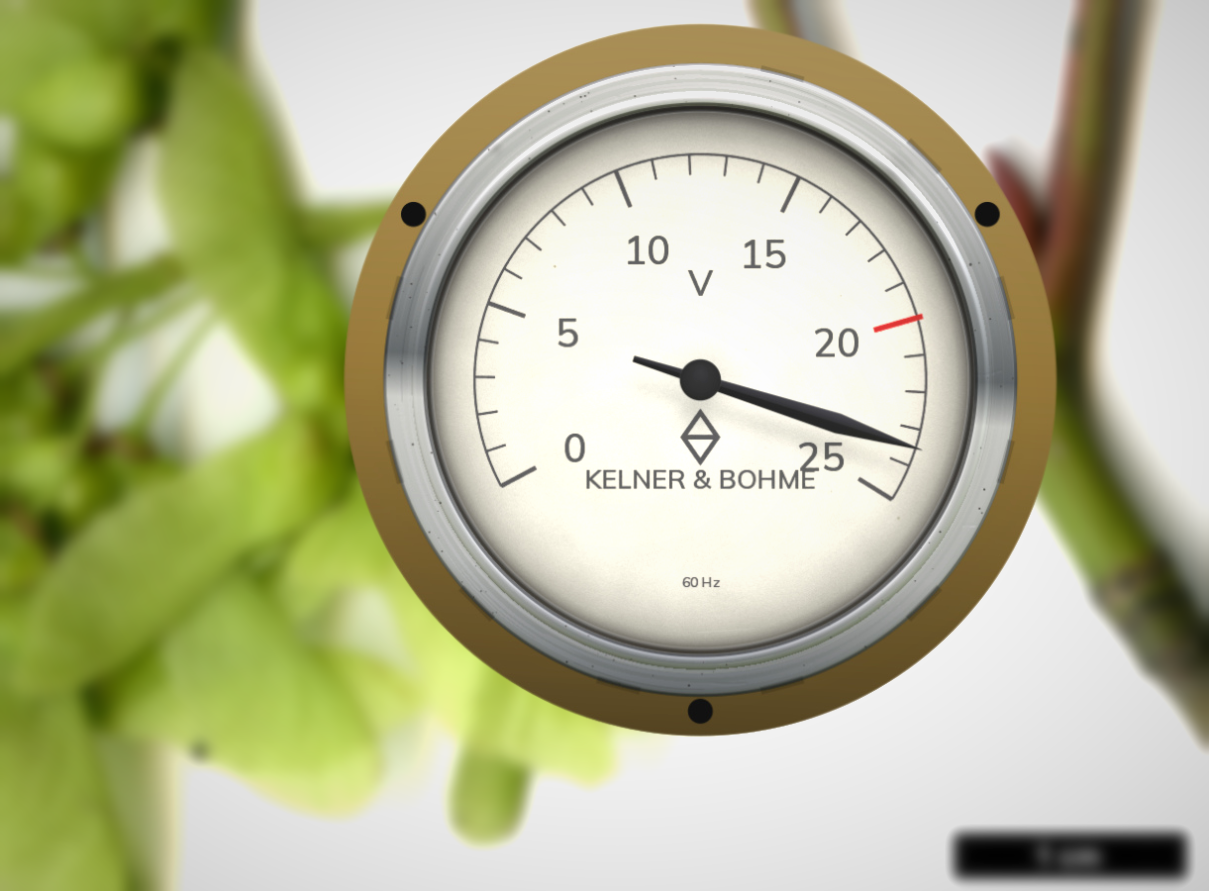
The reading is V 23.5
